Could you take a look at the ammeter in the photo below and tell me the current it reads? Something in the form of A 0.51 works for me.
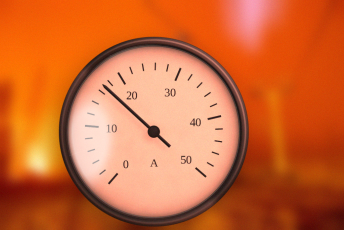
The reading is A 17
